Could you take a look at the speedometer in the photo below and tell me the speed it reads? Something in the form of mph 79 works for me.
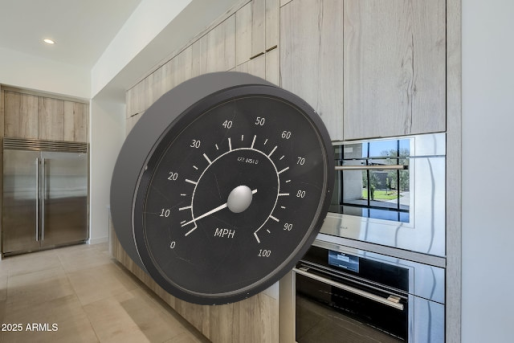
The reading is mph 5
